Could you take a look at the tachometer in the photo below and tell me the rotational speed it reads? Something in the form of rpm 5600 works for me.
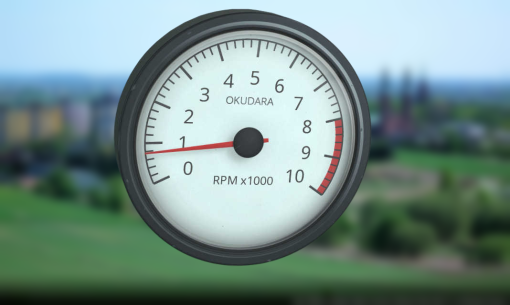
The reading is rpm 800
